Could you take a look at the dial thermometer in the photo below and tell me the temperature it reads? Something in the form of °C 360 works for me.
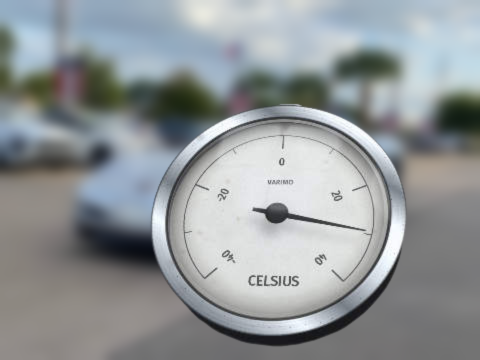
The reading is °C 30
